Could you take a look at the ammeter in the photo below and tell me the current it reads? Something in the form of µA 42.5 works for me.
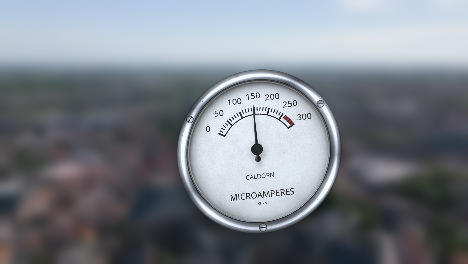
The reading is µA 150
